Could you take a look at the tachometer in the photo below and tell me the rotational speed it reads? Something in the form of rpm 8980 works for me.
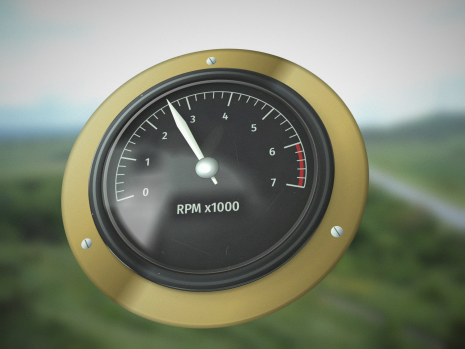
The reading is rpm 2600
